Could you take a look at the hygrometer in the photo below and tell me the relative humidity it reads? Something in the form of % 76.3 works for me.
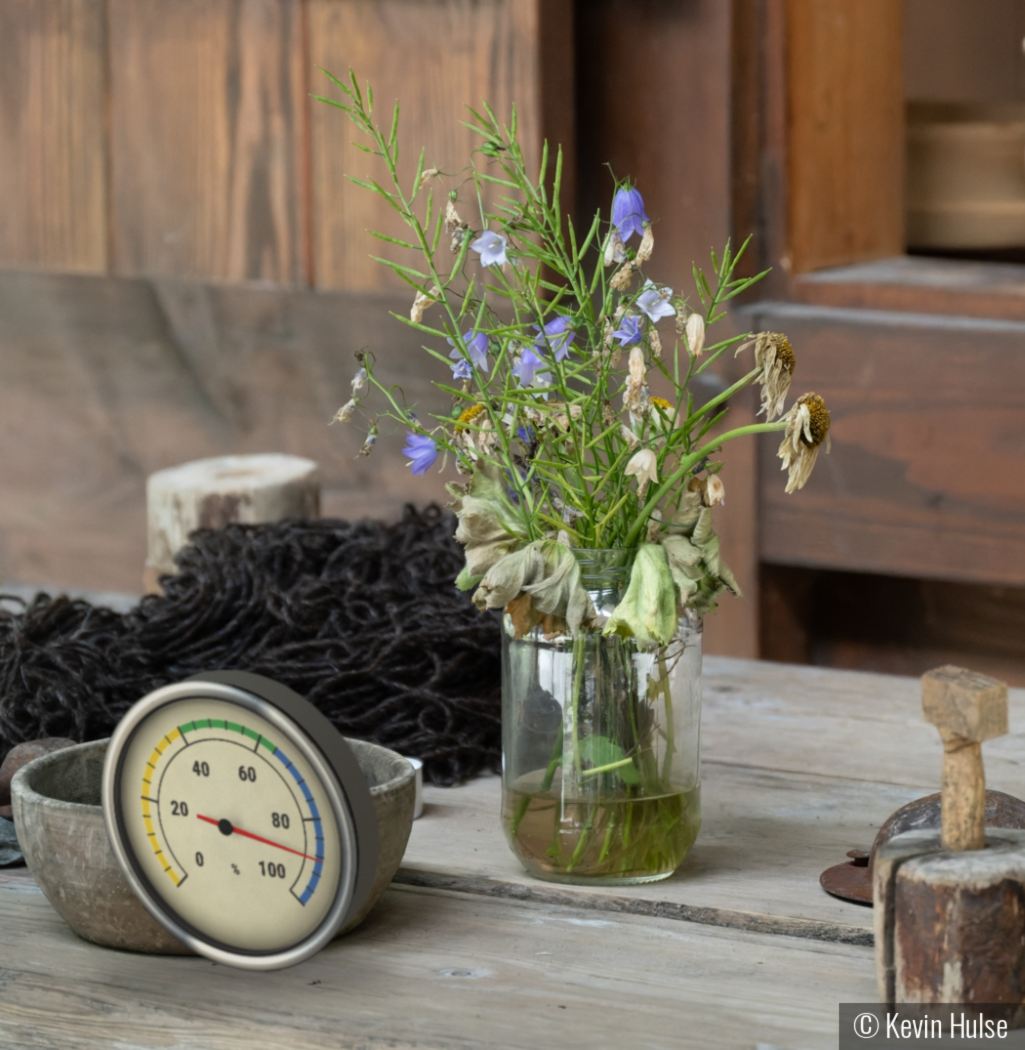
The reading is % 88
